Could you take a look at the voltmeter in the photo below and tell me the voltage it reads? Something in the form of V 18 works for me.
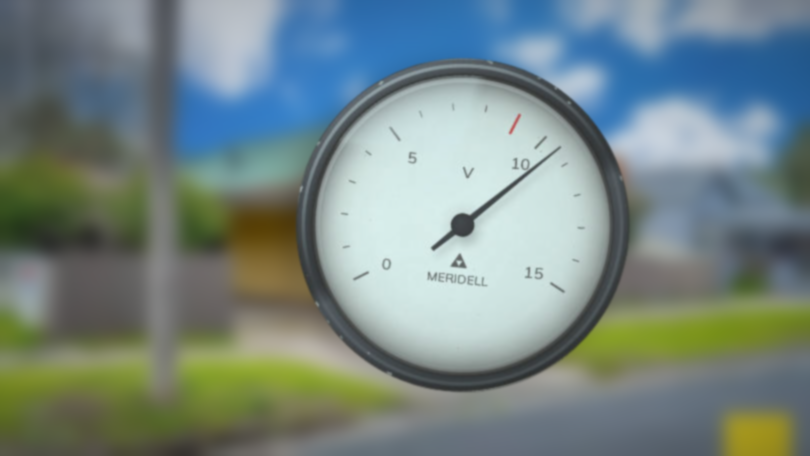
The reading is V 10.5
